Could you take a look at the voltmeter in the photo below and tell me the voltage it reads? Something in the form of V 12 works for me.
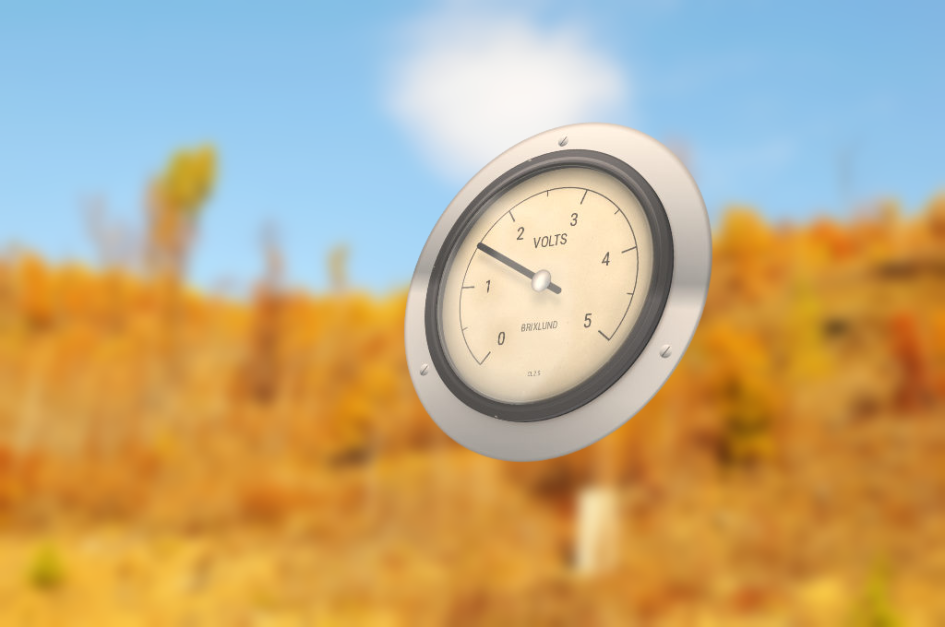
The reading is V 1.5
